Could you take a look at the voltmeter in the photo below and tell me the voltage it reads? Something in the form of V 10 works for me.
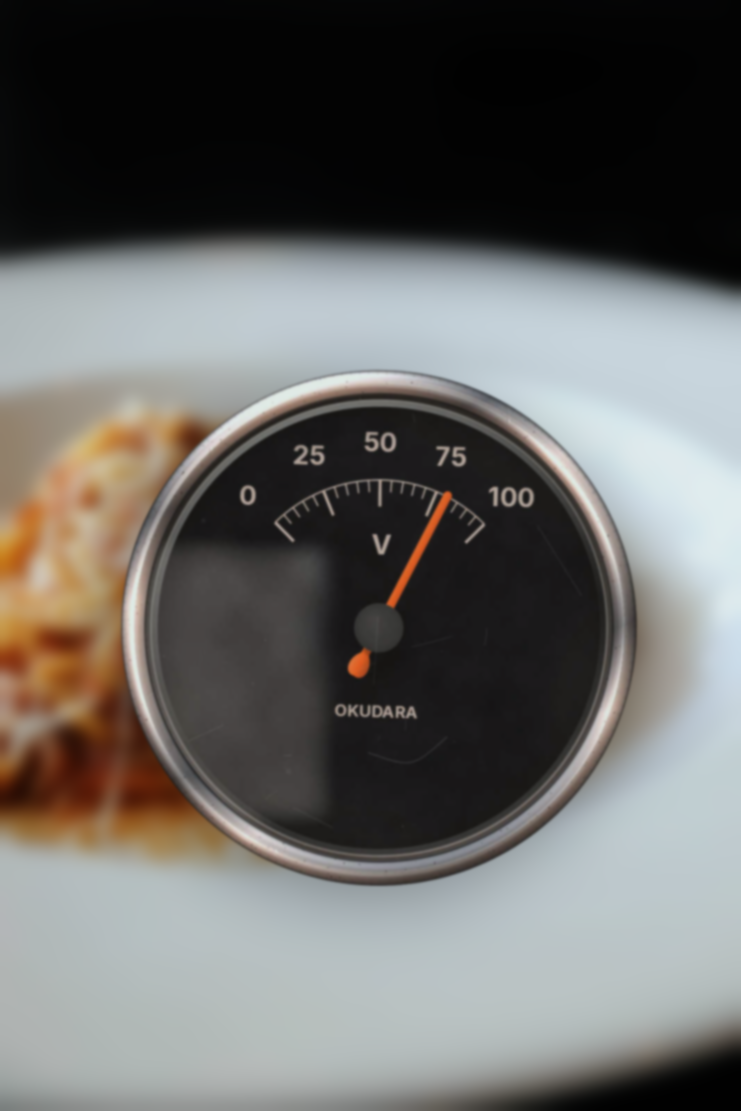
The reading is V 80
